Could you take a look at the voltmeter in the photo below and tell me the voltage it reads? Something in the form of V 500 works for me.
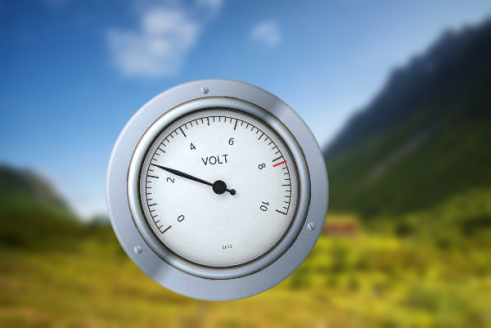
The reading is V 2.4
